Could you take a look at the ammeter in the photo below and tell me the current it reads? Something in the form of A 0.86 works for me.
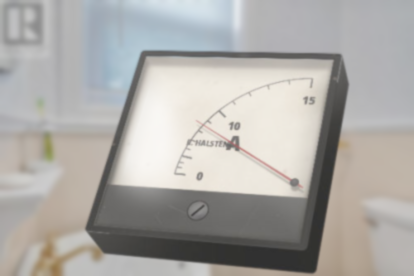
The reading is A 8.5
